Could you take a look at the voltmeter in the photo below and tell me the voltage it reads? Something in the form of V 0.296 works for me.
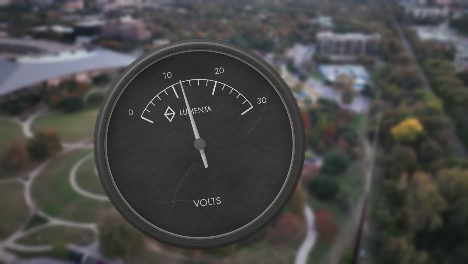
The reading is V 12
